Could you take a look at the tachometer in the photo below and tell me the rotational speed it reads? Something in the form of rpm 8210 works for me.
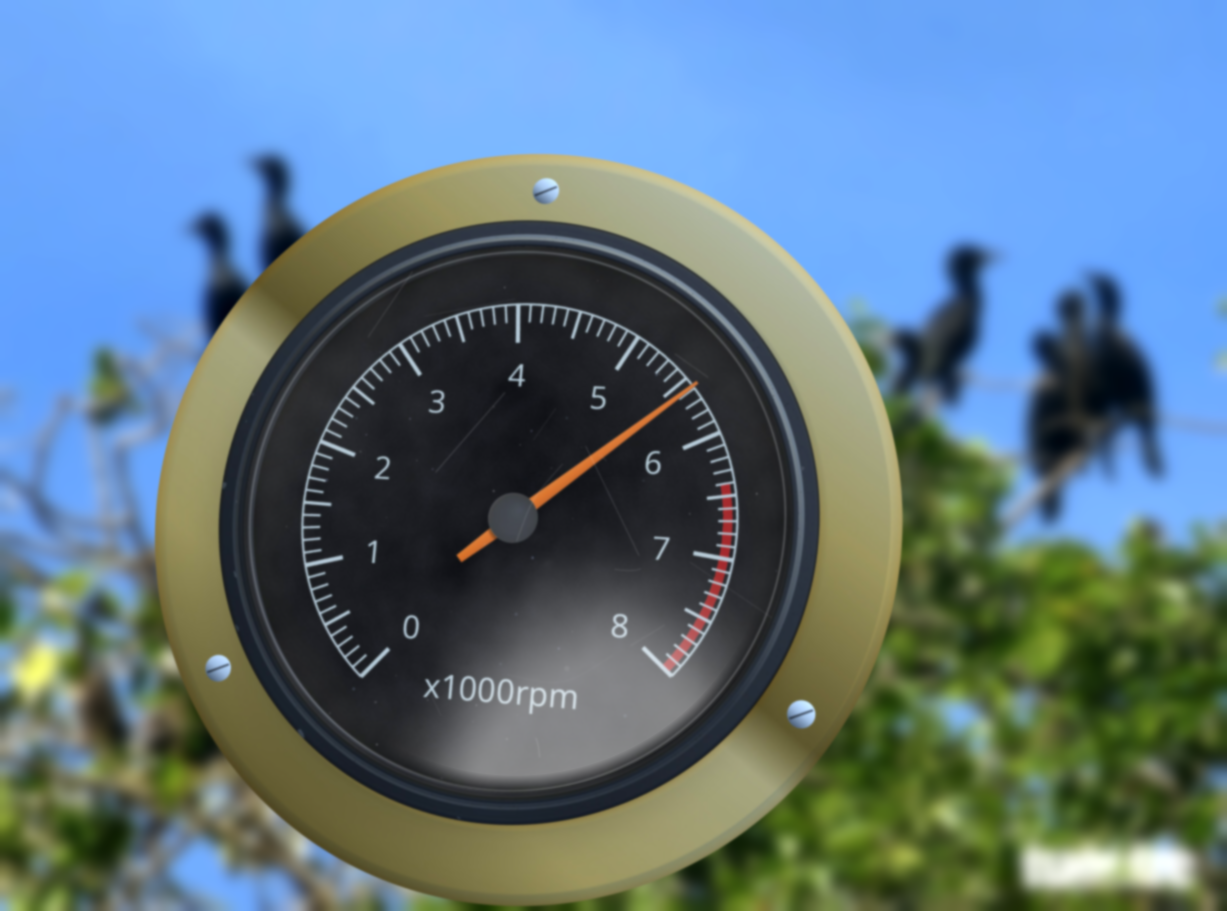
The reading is rpm 5600
